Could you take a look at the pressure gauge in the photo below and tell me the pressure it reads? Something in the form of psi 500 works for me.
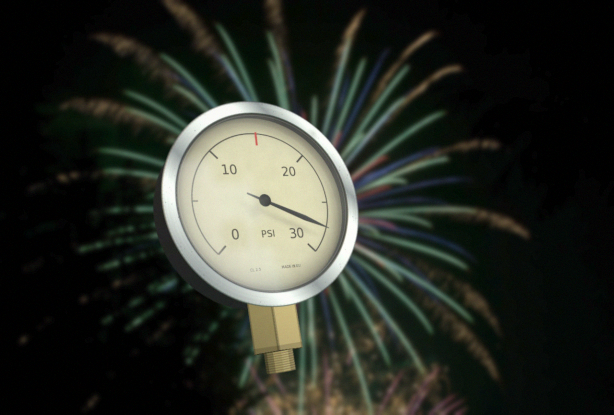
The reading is psi 27.5
